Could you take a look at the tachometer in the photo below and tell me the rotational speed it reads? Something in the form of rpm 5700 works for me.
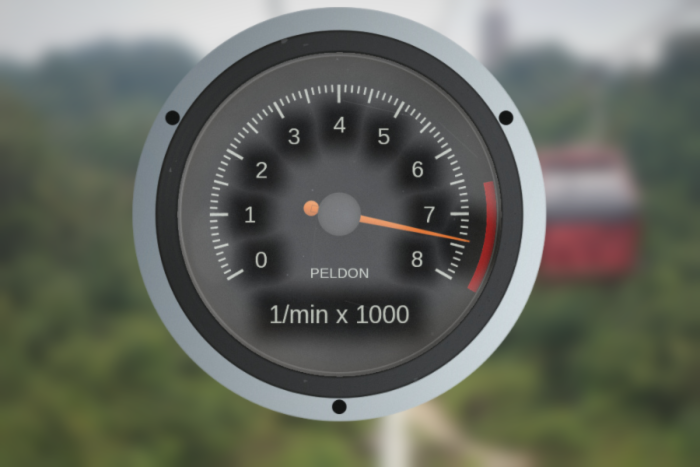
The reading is rpm 7400
